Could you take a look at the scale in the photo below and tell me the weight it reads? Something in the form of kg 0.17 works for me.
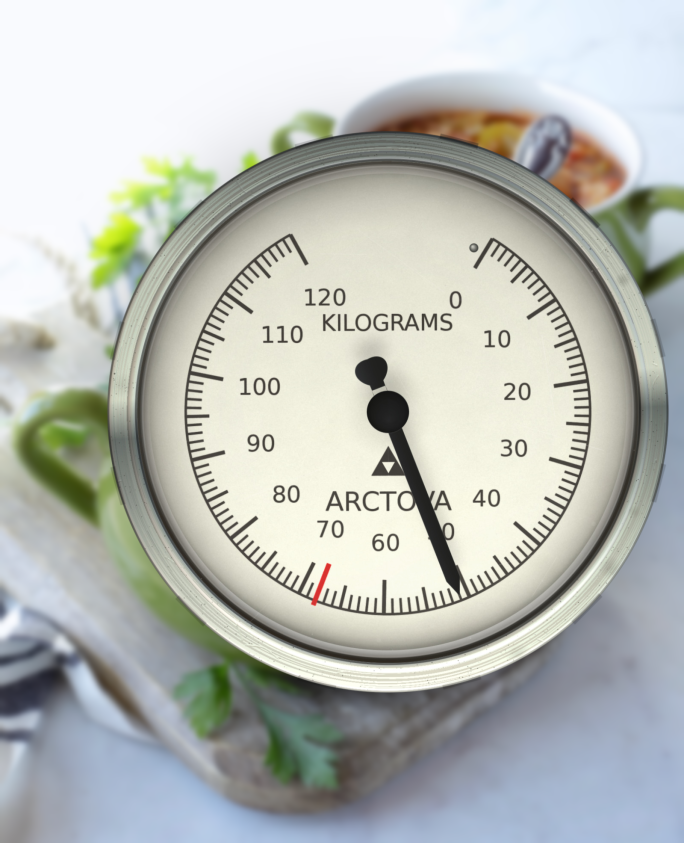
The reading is kg 51
